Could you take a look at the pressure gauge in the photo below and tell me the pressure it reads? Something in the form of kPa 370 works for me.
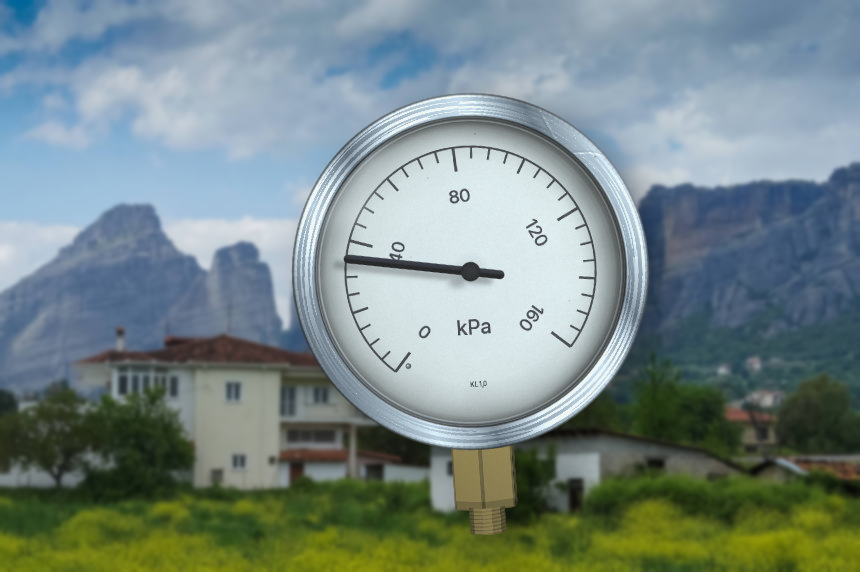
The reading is kPa 35
